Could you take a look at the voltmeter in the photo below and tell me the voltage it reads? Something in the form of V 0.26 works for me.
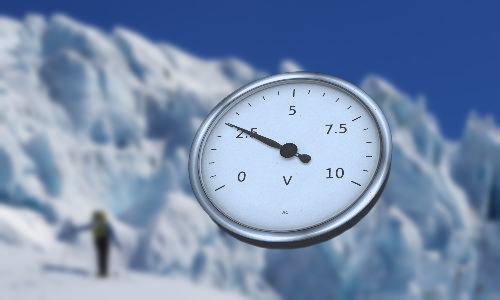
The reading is V 2.5
